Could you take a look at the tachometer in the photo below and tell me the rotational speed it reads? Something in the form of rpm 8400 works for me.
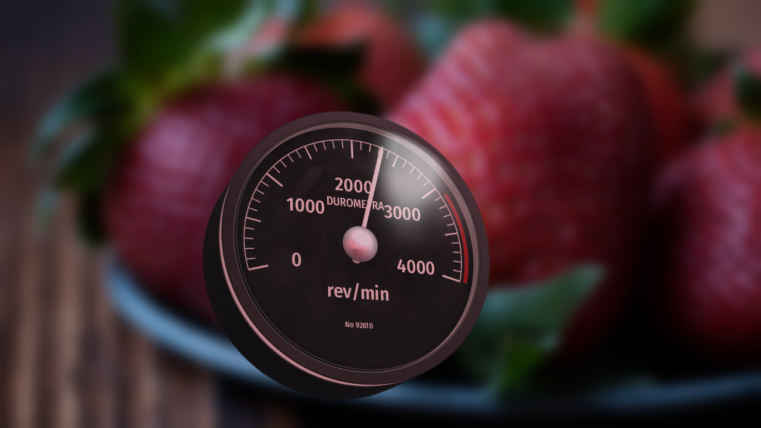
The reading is rpm 2300
